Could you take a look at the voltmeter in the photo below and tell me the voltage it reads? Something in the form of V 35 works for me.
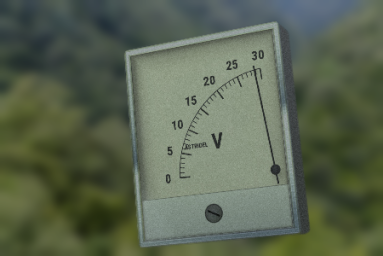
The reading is V 29
